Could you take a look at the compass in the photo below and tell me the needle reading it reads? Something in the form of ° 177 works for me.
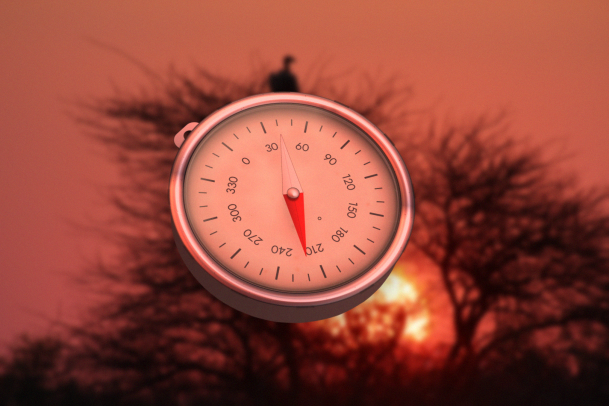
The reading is ° 220
